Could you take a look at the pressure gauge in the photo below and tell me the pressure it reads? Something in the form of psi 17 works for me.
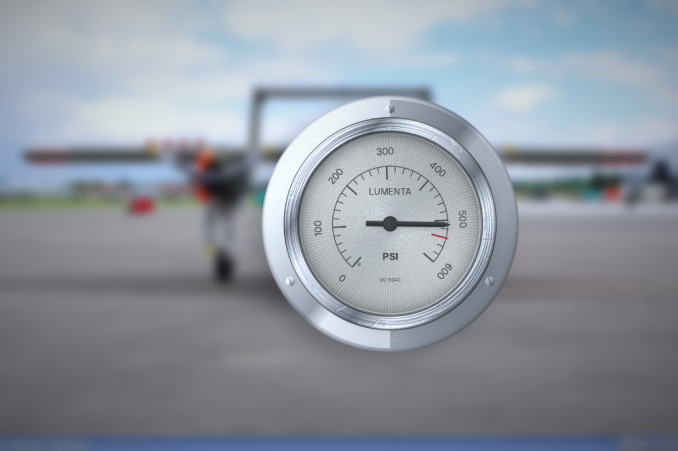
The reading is psi 510
